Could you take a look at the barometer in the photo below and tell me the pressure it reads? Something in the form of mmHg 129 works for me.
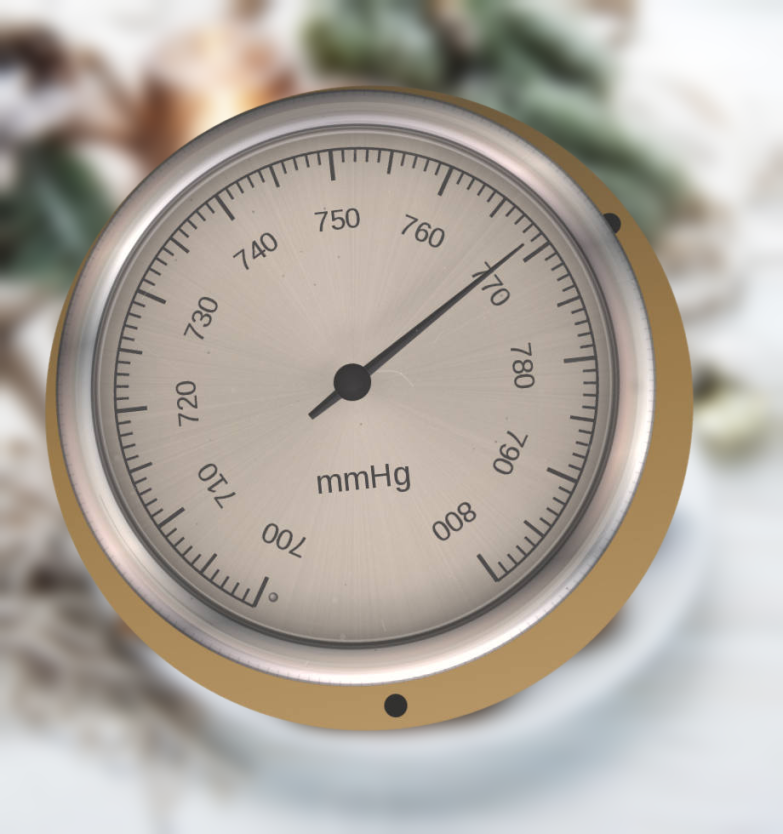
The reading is mmHg 769
